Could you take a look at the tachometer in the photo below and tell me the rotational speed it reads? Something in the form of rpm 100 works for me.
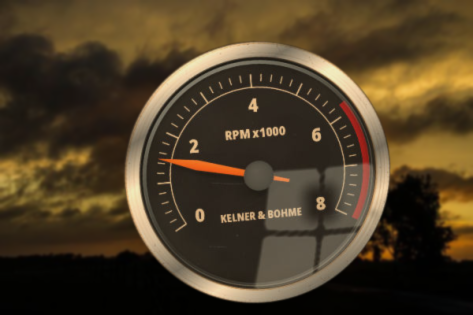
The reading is rpm 1500
